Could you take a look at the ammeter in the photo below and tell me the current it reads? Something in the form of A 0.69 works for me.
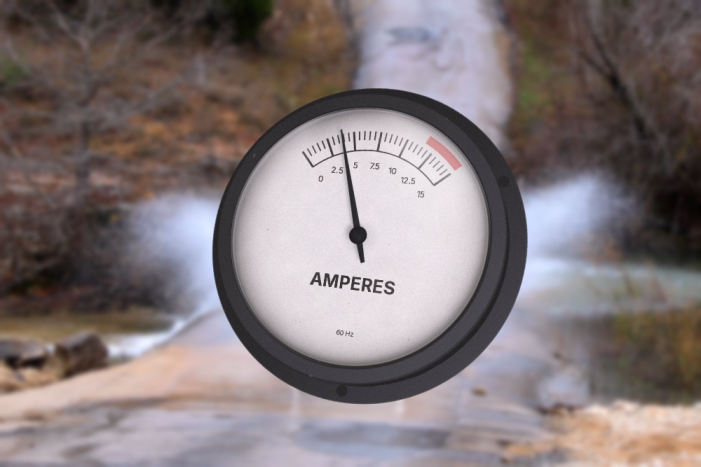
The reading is A 4
